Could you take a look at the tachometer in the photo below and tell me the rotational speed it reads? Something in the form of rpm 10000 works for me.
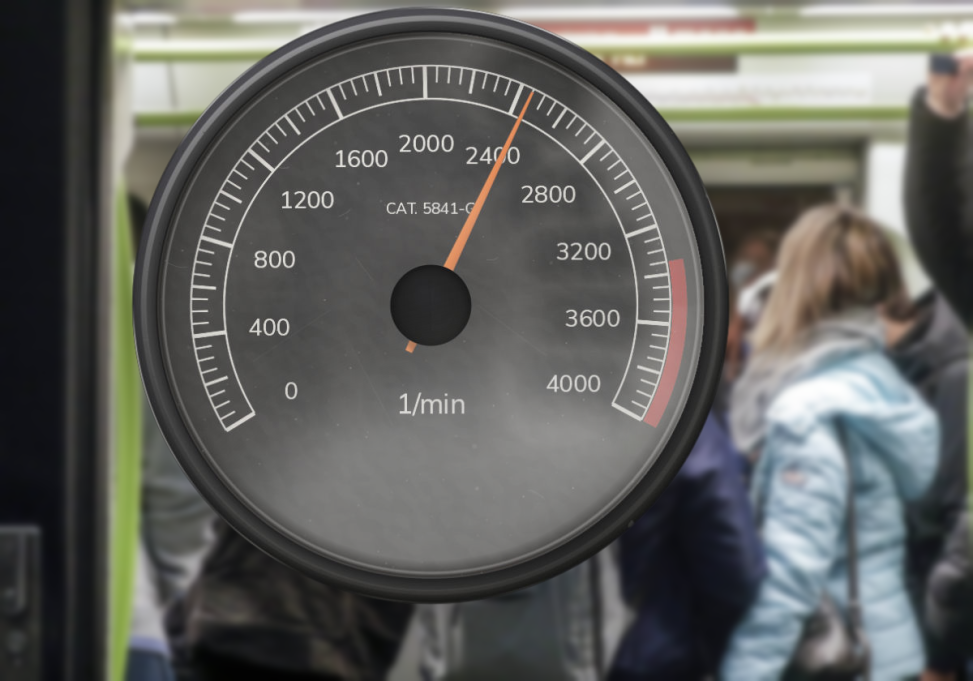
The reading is rpm 2450
